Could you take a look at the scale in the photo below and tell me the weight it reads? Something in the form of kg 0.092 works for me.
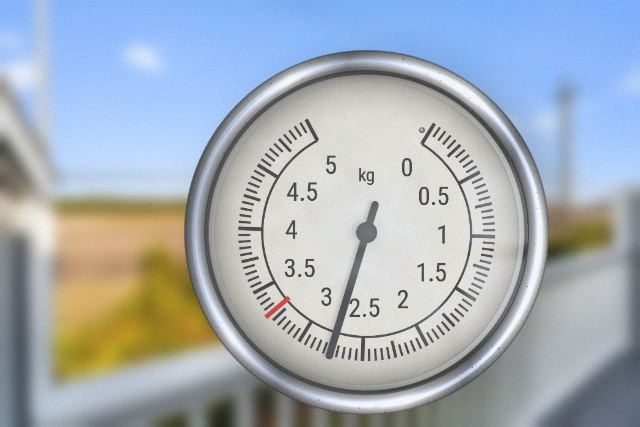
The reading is kg 2.75
